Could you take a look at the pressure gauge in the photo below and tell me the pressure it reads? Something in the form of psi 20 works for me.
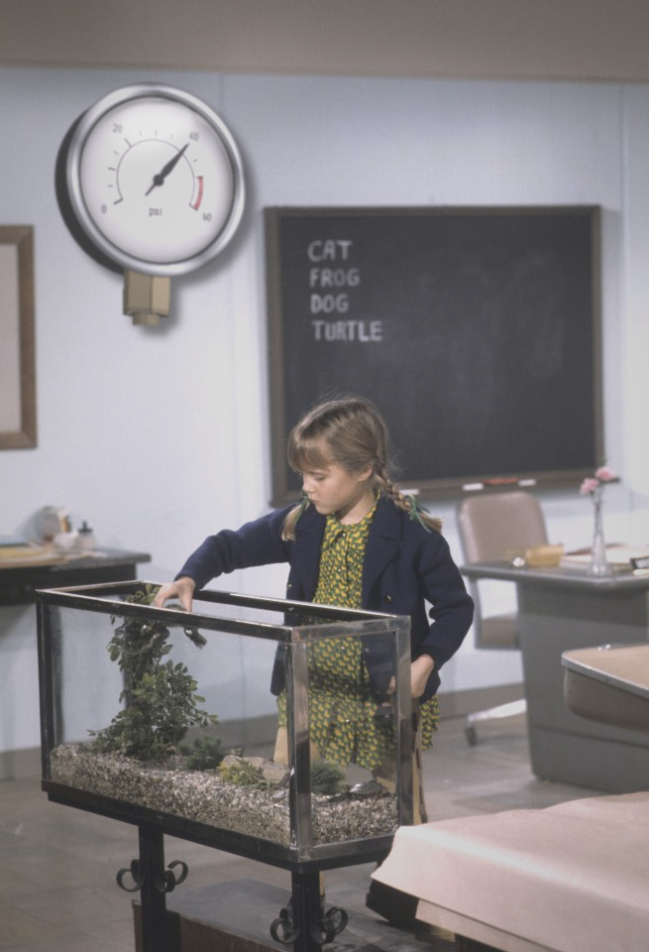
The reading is psi 40
